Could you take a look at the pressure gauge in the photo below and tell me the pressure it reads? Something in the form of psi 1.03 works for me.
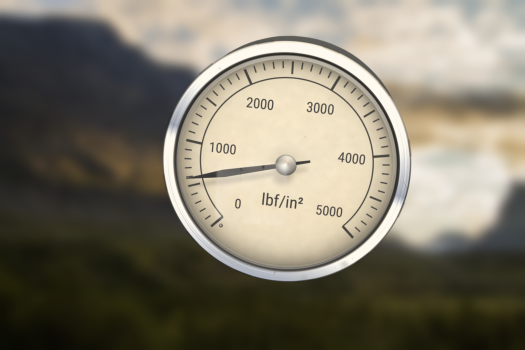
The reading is psi 600
